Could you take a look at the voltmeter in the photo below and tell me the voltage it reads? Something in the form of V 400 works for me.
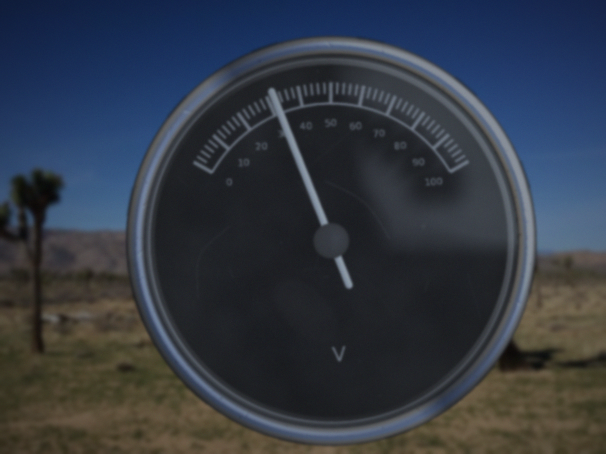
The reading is V 32
